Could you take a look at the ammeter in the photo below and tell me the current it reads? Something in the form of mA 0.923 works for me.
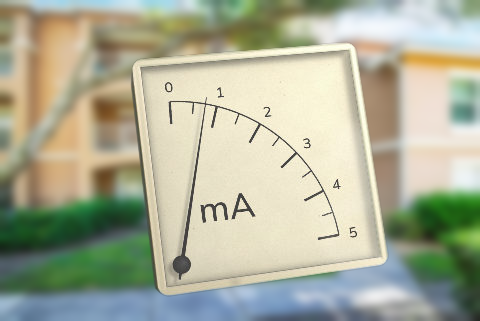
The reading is mA 0.75
